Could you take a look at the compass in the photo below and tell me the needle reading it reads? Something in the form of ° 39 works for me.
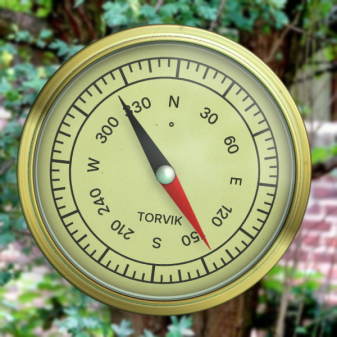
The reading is ° 142.5
